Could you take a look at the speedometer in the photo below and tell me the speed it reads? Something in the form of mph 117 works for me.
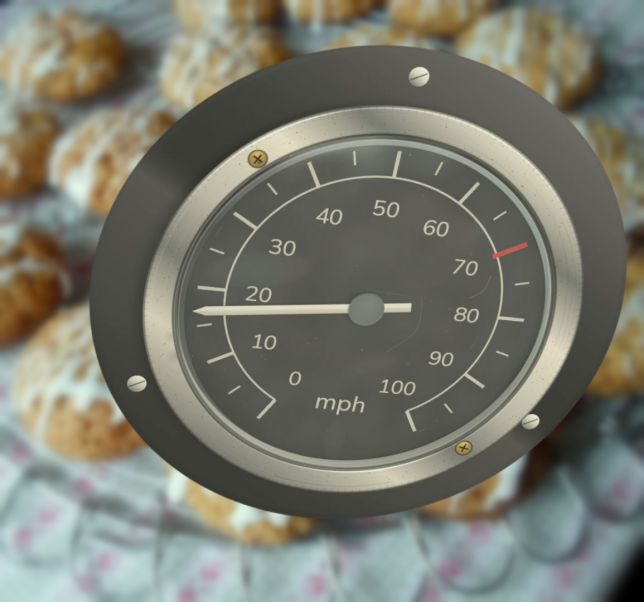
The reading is mph 17.5
